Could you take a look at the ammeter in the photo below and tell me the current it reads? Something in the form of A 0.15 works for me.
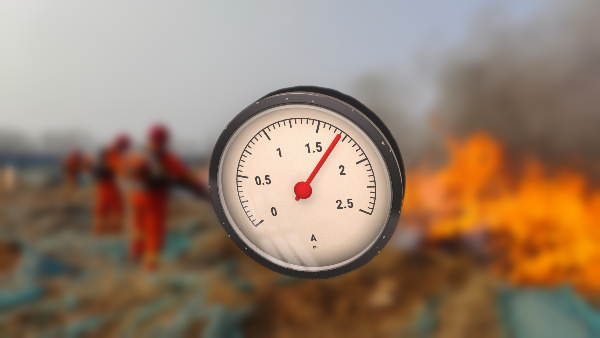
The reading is A 1.7
